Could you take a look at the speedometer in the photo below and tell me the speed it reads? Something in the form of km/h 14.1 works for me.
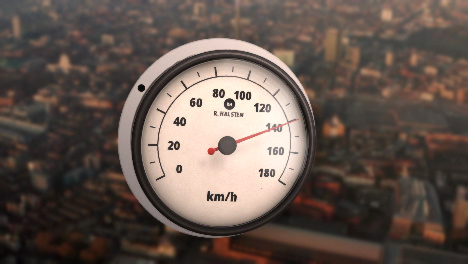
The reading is km/h 140
